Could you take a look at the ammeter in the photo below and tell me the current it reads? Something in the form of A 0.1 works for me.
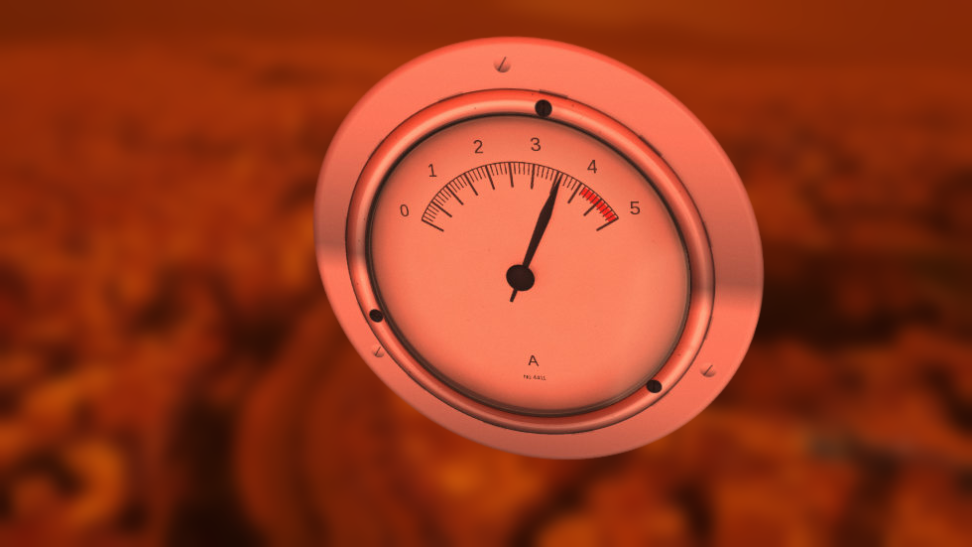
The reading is A 3.6
